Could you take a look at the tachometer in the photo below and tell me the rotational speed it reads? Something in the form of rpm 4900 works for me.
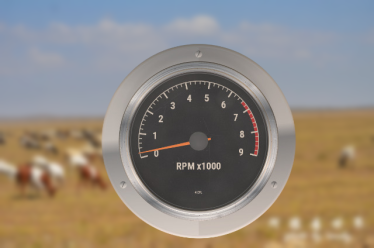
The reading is rpm 200
